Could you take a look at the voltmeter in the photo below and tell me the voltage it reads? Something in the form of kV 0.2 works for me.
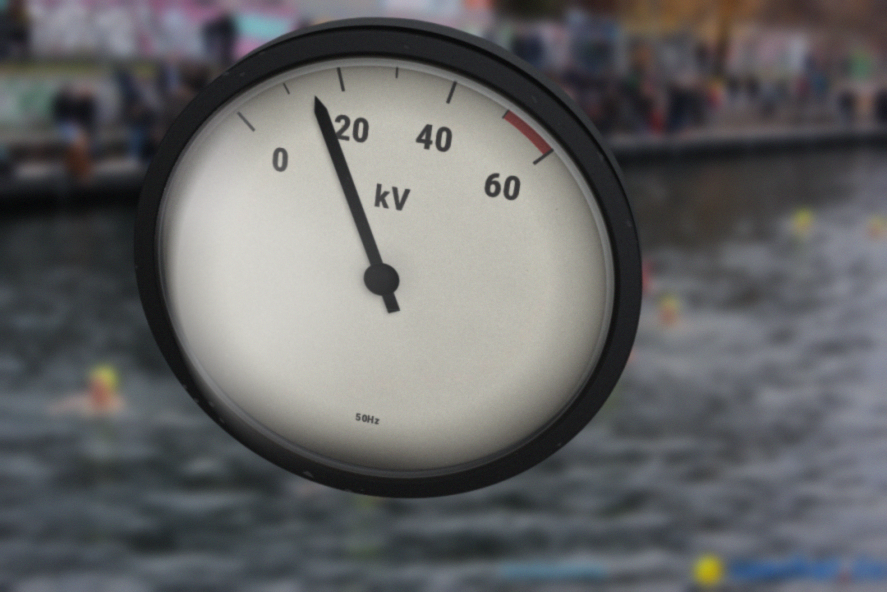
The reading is kV 15
